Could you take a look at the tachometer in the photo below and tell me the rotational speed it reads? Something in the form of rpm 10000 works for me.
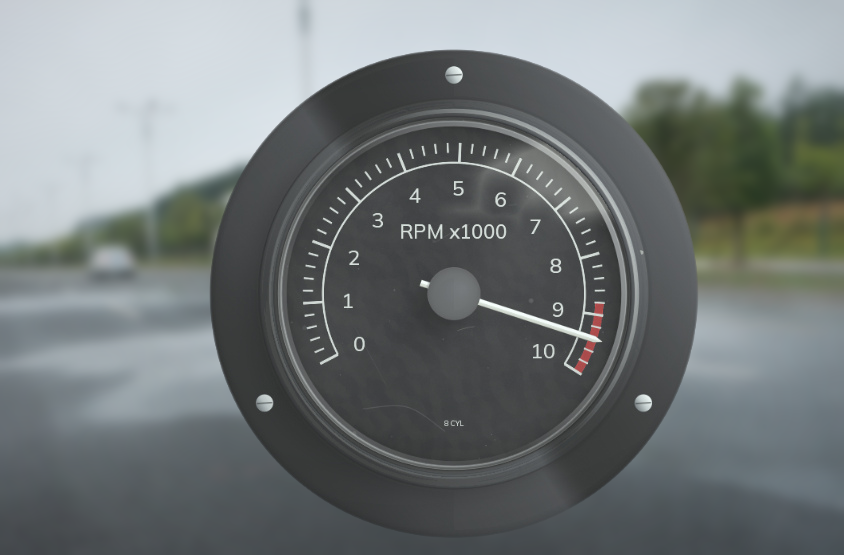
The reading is rpm 9400
